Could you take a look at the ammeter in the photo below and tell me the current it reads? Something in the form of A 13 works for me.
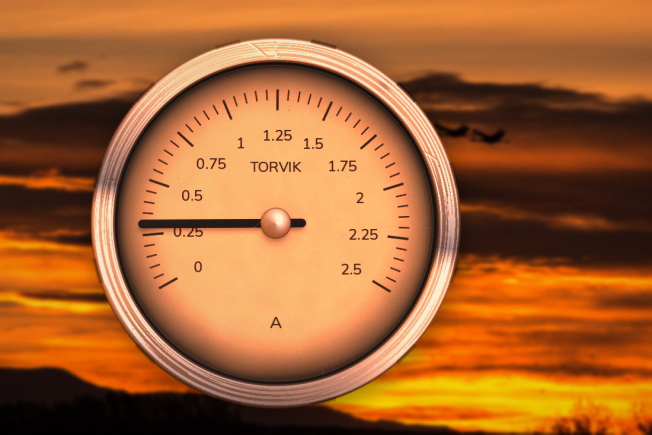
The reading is A 0.3
